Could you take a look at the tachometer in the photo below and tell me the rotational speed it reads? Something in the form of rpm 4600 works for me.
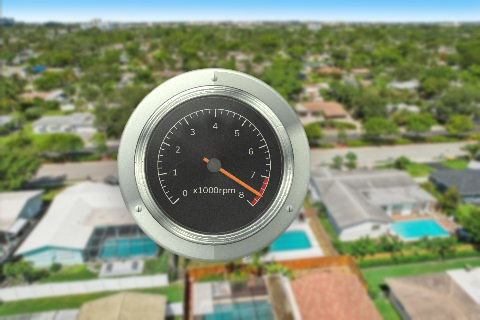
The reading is rpm 7600
